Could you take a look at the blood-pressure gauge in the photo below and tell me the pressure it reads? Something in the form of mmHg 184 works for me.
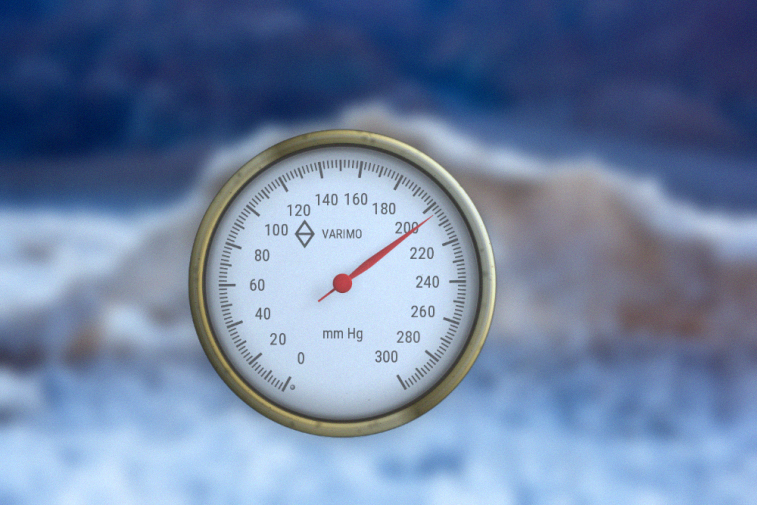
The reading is mmHg 204
